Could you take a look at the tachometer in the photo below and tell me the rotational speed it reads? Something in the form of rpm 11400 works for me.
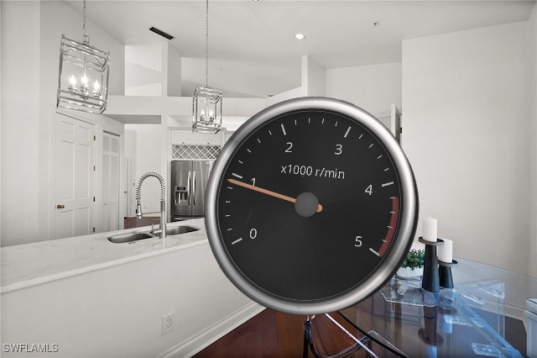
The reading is rpm 900
